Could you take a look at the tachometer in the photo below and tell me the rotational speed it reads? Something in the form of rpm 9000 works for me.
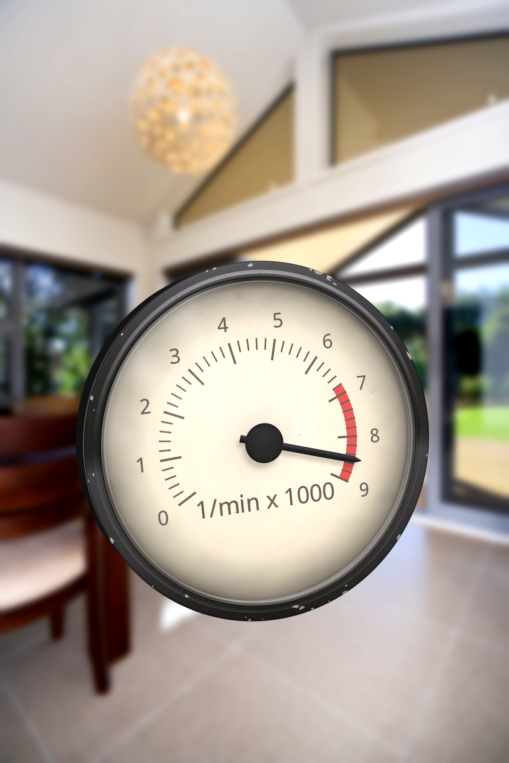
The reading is rpm 8500
